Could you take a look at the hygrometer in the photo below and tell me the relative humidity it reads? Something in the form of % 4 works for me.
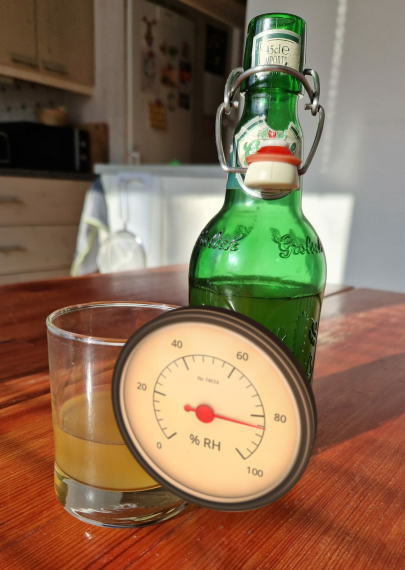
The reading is % 84
